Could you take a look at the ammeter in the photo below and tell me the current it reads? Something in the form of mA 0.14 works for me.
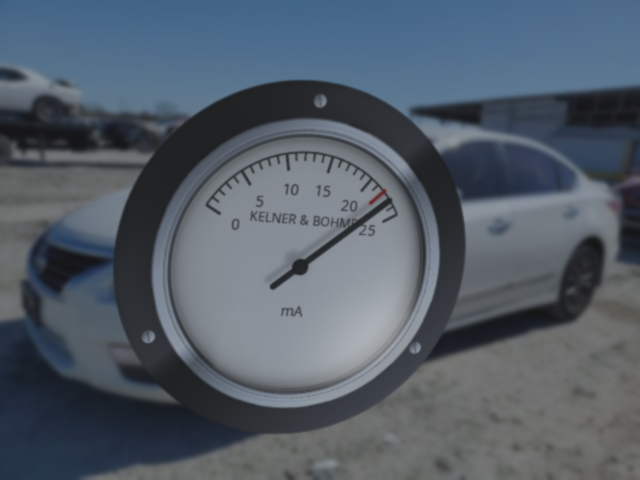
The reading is mA 23
